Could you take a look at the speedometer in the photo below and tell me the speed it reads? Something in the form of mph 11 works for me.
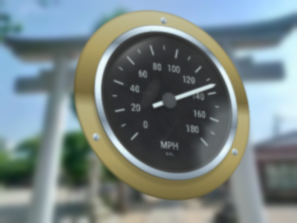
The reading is mph 135
